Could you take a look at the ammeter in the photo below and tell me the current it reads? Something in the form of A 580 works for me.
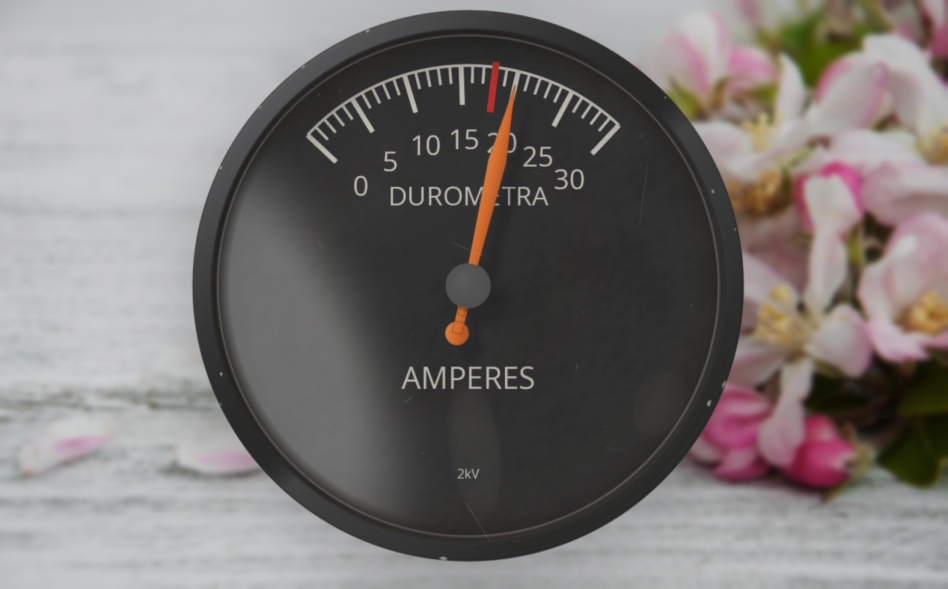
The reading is A 20
